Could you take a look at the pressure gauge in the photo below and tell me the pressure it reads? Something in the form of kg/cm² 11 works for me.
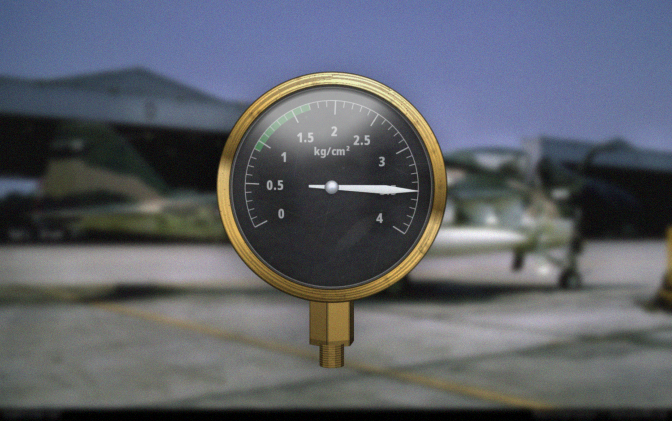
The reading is kg/cm² 3.5
